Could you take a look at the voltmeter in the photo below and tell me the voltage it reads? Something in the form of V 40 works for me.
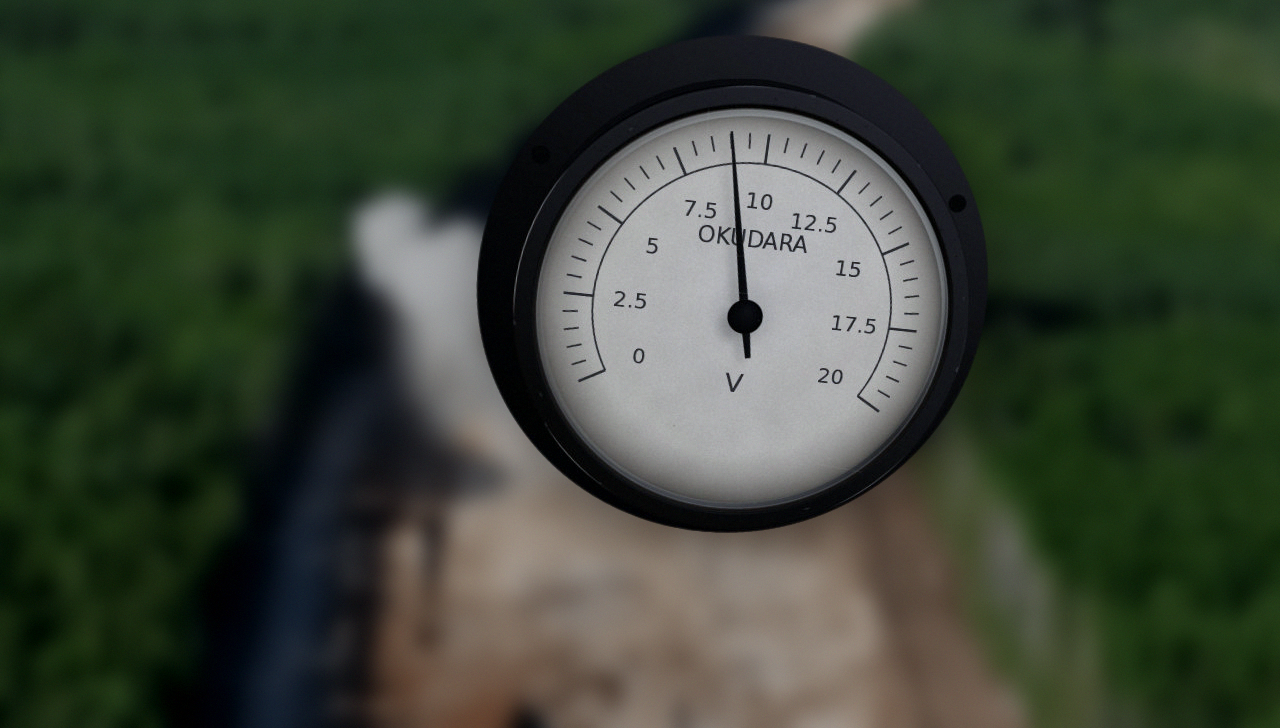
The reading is V 9
